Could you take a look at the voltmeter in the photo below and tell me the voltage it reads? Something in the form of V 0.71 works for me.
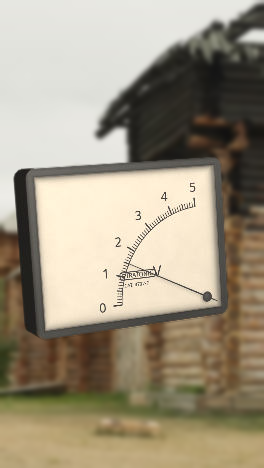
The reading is V 1.5
